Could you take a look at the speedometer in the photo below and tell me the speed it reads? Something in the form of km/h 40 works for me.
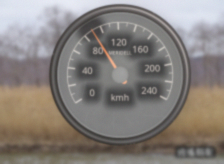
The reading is km/h 90
